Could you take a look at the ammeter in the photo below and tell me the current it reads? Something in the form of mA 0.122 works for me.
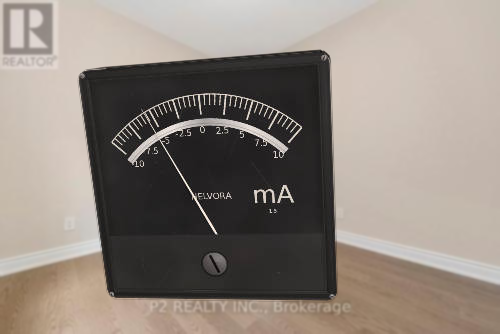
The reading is mA -5.5
